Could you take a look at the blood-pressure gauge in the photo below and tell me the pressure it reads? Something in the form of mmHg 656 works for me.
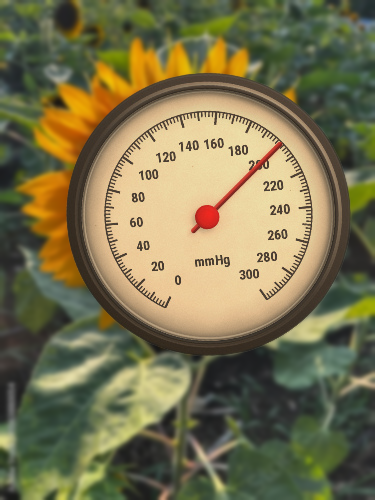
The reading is mmHg 200
